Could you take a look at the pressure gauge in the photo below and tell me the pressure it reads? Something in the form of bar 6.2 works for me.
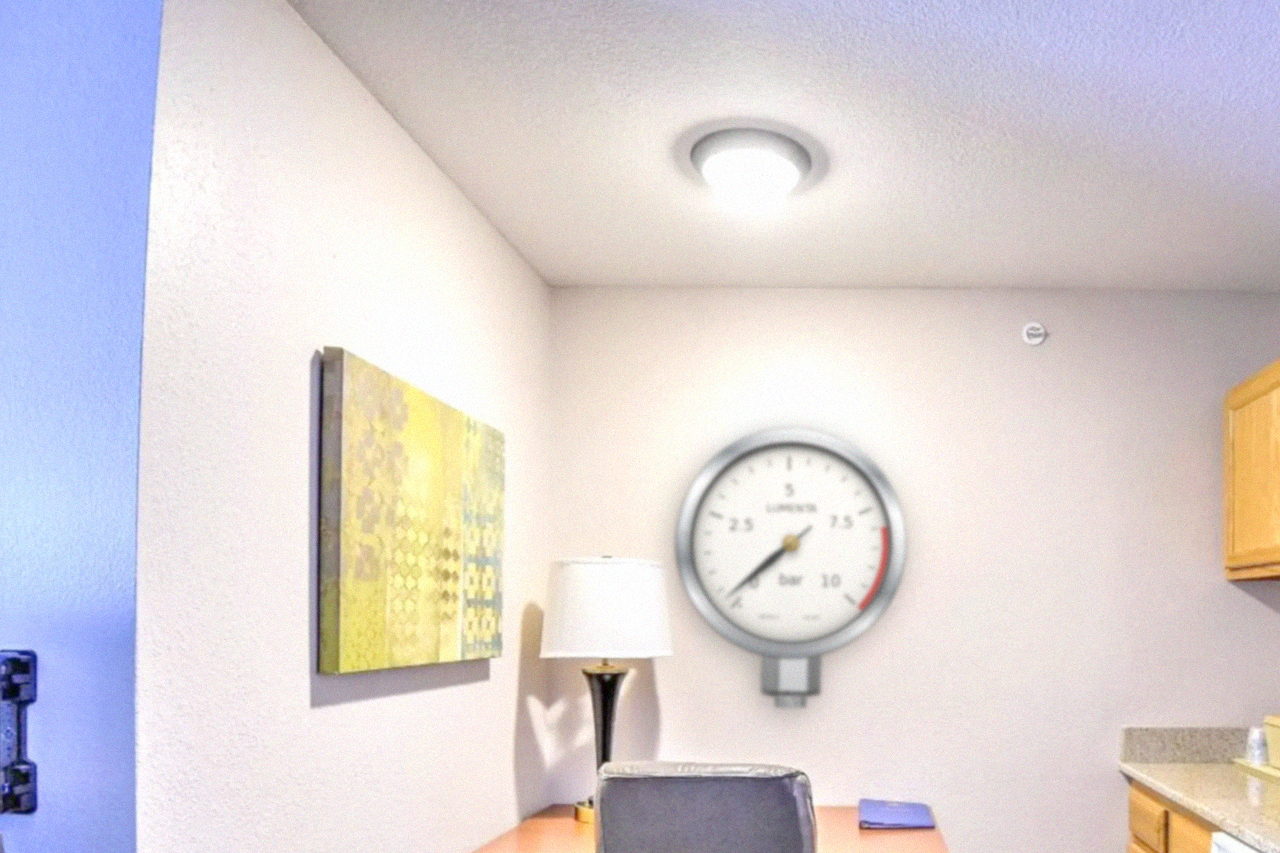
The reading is bar 0.25
